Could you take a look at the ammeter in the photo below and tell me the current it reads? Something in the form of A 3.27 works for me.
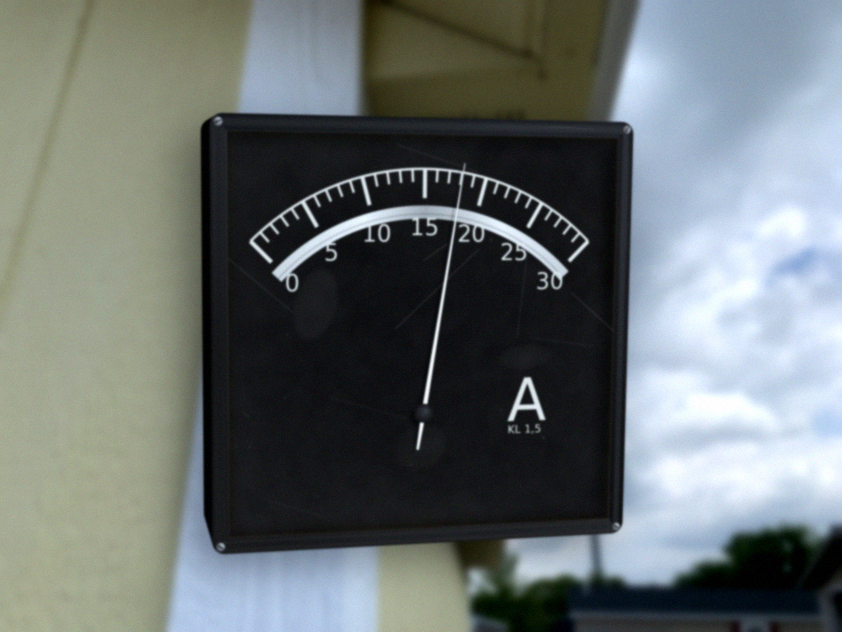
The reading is A 18
